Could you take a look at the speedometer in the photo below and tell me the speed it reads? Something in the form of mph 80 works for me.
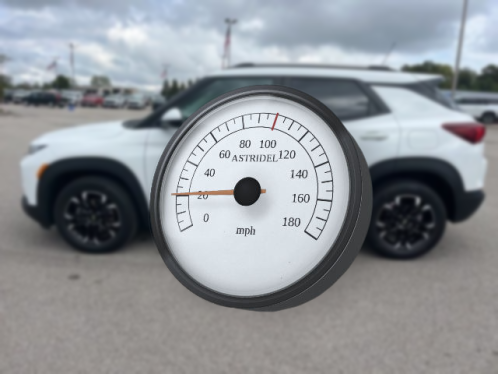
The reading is mph 20
